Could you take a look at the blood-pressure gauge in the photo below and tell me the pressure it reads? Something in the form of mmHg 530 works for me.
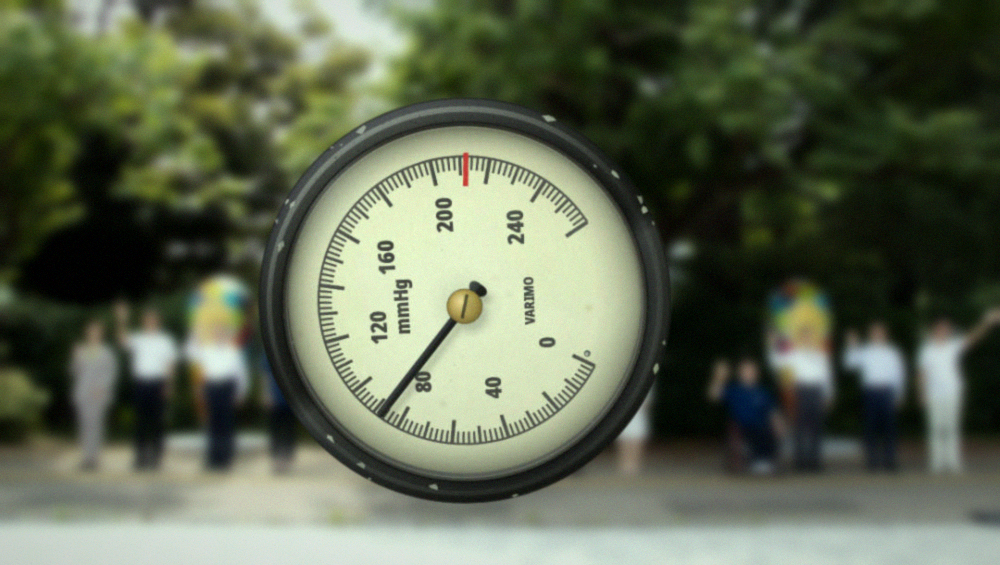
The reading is mmHg 88
